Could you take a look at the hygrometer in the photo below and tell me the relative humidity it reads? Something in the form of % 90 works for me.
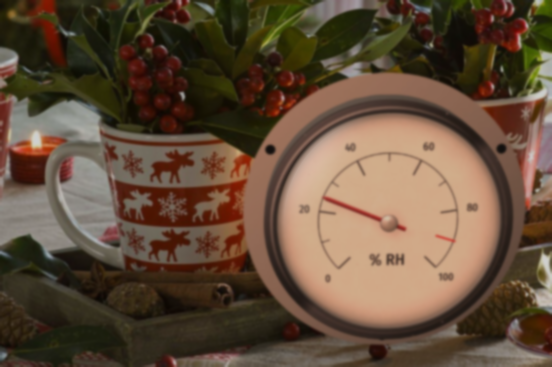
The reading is % 25
